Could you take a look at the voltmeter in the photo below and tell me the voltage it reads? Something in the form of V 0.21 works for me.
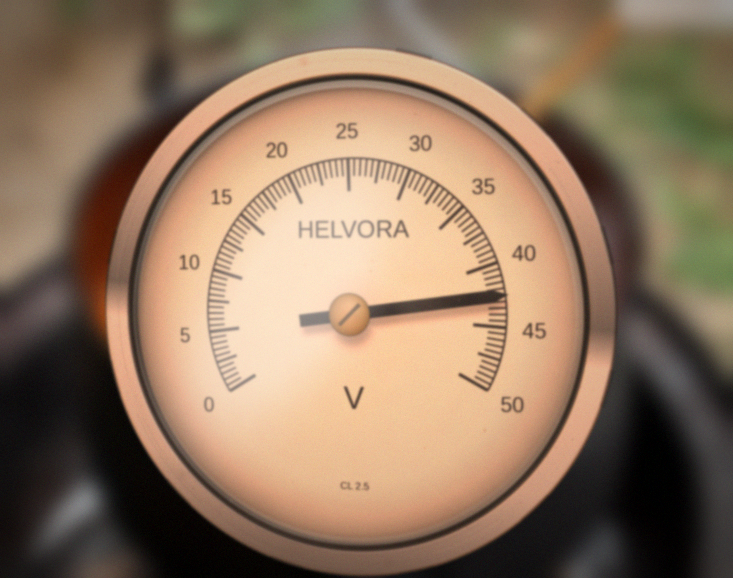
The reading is V 42.5
